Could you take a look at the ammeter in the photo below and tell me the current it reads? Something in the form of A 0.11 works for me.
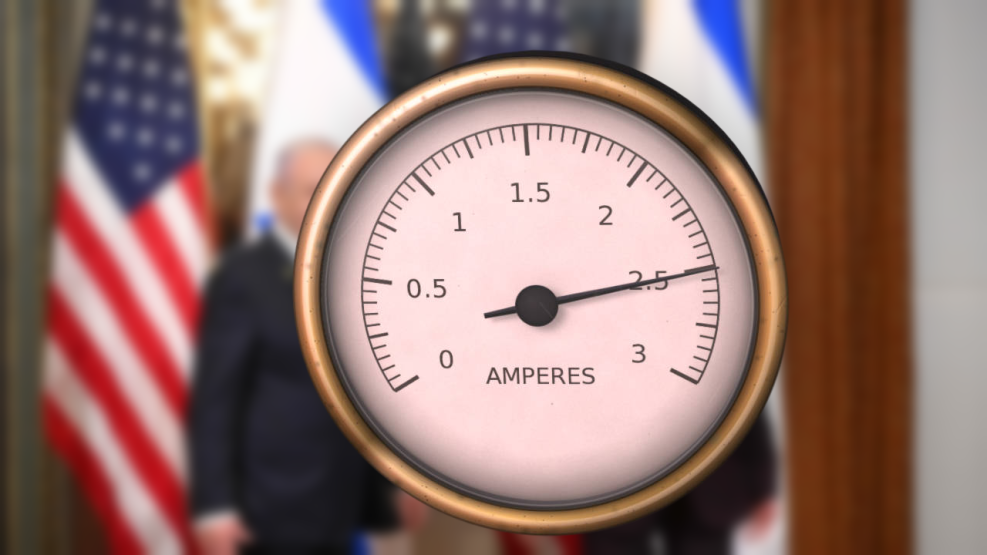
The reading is A 2.5
